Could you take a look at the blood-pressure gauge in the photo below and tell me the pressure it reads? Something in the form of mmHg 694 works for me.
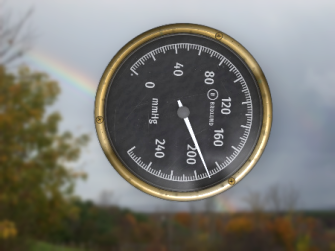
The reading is mmHg 190
